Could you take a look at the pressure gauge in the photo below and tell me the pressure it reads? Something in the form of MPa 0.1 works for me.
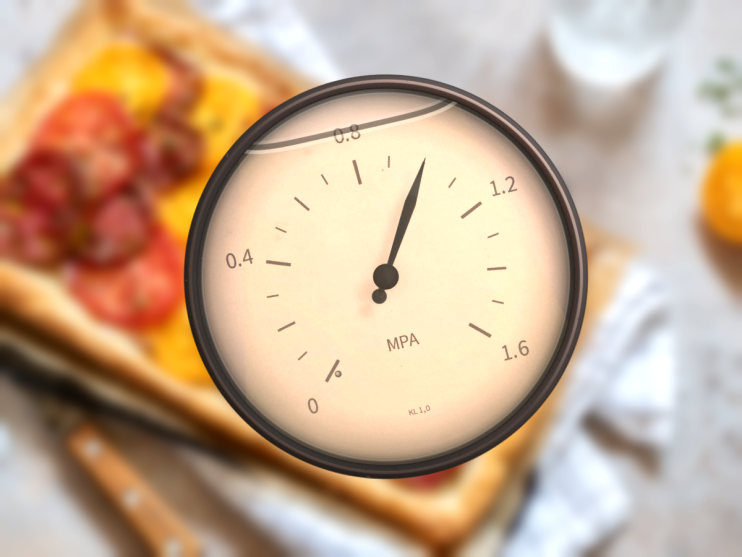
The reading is MPa 1
